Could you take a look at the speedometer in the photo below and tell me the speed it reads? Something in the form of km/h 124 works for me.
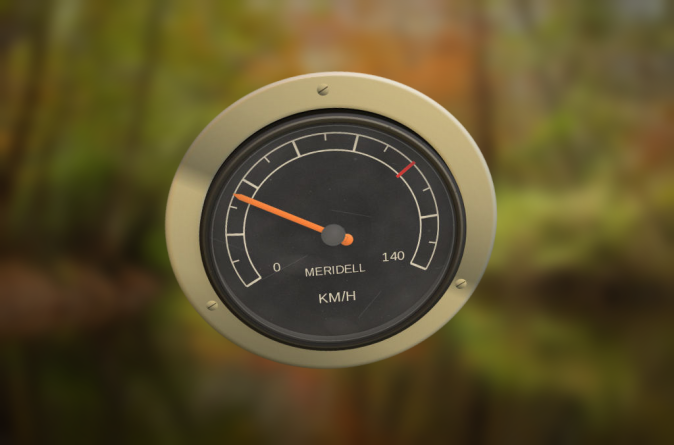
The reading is km/h 35
